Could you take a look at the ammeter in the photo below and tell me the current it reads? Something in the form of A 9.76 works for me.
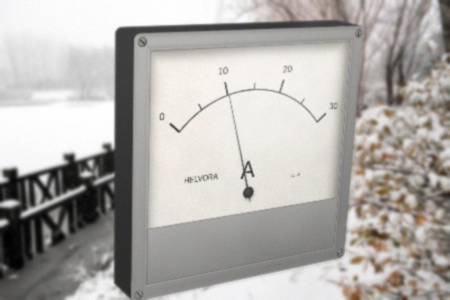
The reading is A 10
